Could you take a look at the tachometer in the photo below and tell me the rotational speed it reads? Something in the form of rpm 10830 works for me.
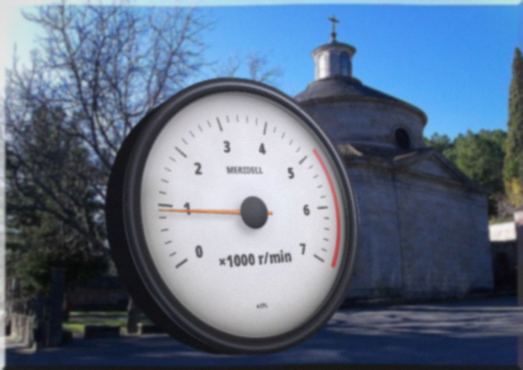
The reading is rpm 900
